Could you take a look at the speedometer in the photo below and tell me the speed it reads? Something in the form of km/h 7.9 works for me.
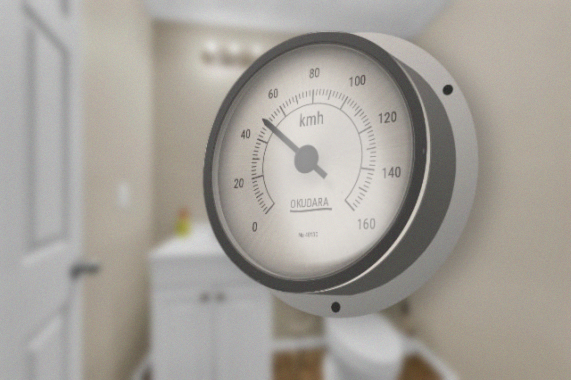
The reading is km/h 50
